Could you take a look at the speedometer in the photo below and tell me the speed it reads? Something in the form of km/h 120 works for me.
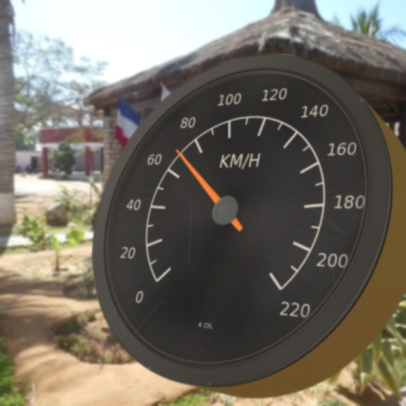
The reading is km/h 70
